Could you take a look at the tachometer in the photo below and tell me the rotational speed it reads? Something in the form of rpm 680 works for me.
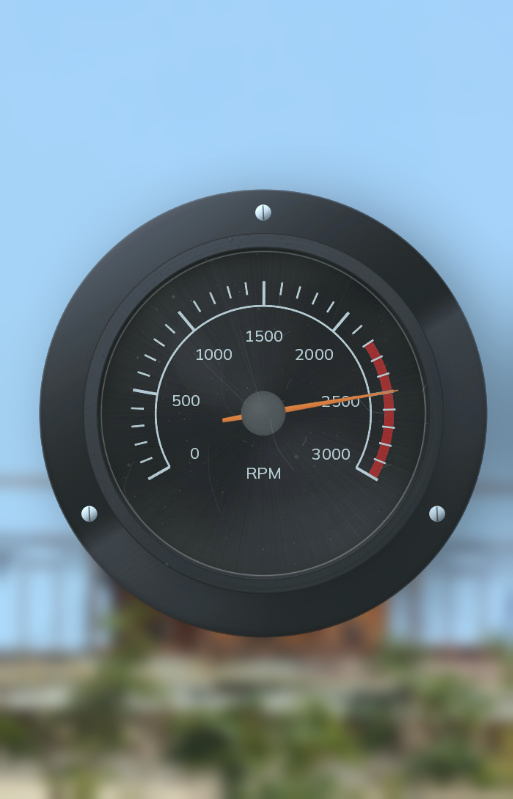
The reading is rpm 2500
